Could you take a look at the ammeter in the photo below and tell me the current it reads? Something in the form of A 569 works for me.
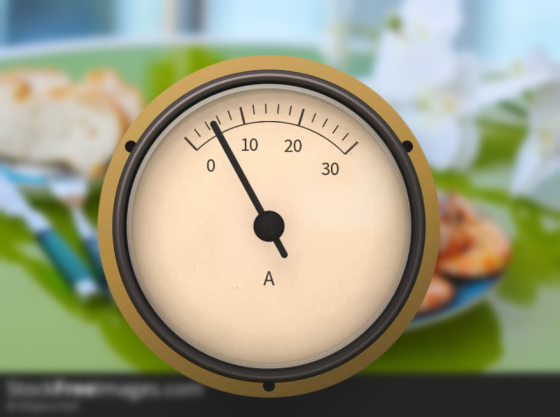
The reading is A 5
